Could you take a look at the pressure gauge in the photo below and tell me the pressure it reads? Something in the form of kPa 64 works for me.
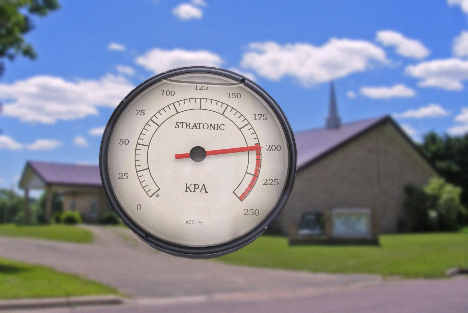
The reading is kPa 200
